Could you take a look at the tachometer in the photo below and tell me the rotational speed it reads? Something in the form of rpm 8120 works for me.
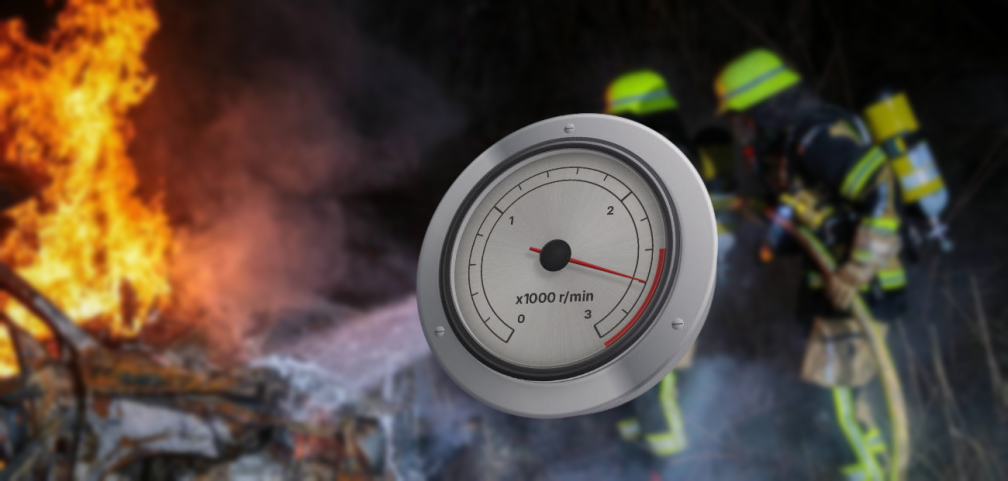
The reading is rpm 2600
